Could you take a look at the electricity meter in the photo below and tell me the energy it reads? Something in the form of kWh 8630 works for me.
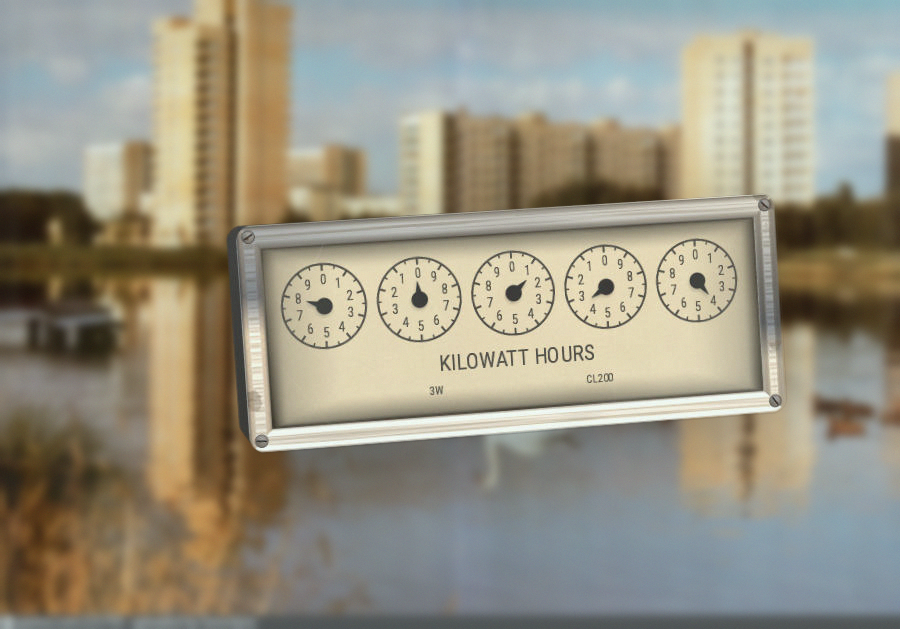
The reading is kWh 80134
